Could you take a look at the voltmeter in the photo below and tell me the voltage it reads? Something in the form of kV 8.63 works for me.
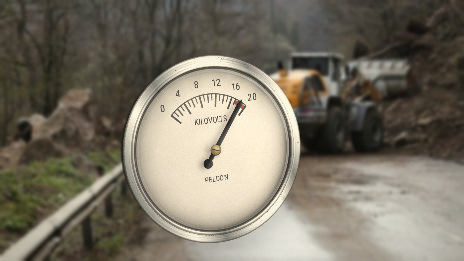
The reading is kV 18
